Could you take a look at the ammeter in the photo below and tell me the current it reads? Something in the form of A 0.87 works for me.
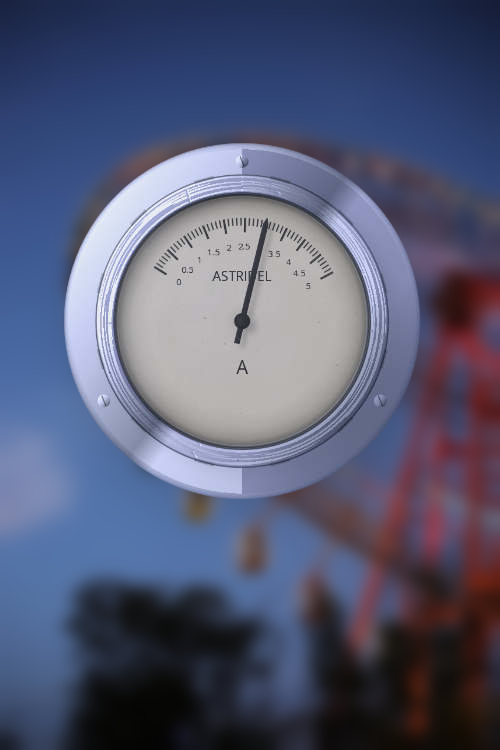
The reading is A 3
